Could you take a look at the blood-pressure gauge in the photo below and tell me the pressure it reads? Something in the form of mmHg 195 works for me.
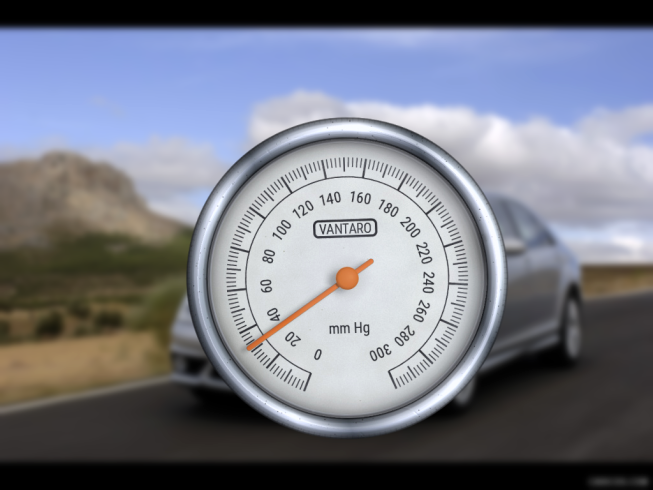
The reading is mmHg 32
